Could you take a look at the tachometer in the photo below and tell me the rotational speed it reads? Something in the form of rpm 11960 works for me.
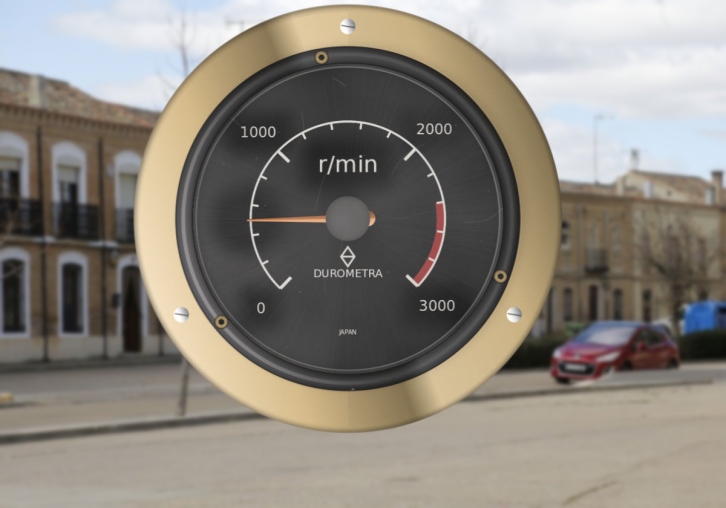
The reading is rpm 500
